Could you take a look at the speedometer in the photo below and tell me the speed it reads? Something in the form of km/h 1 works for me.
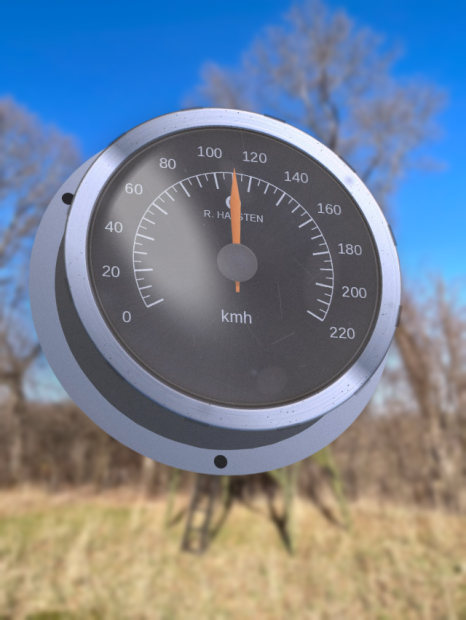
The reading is km/h 110
